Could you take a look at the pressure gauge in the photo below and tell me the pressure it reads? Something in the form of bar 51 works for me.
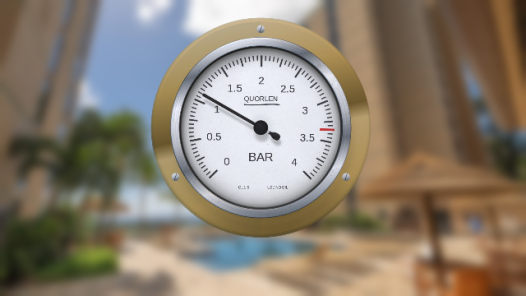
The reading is bar 1.1
